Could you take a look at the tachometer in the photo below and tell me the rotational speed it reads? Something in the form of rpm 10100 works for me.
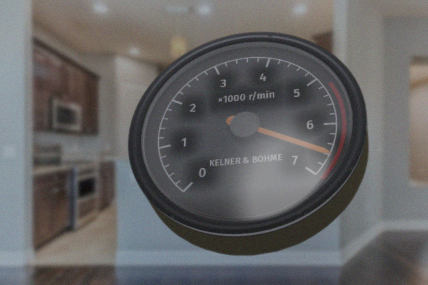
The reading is rpm 6600
